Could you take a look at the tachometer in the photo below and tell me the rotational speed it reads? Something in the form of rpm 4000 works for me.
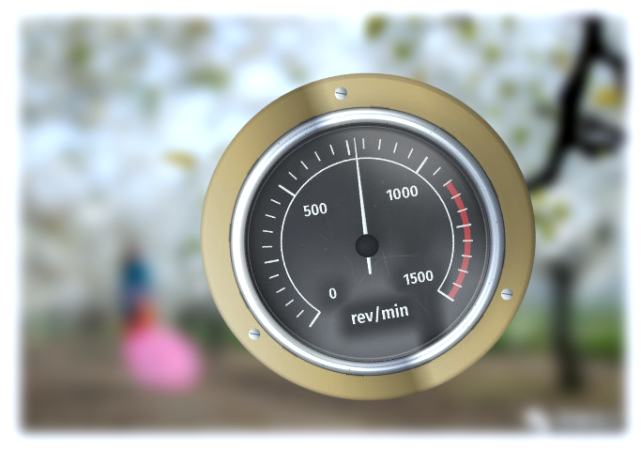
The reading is rpm 775
